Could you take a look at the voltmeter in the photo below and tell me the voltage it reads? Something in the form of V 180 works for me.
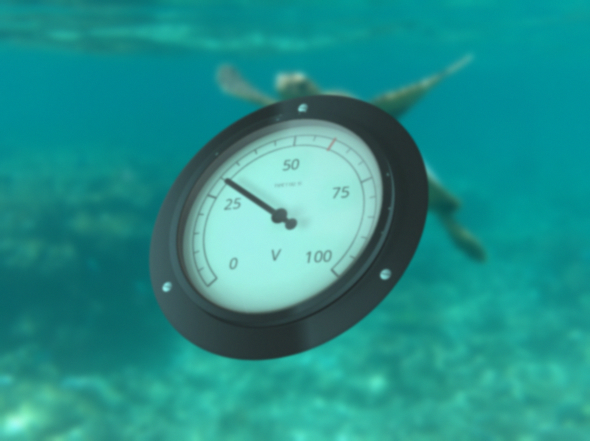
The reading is V 30
